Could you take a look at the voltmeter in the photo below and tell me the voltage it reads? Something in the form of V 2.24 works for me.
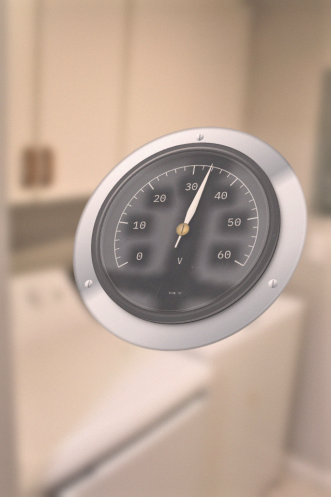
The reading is V 34
